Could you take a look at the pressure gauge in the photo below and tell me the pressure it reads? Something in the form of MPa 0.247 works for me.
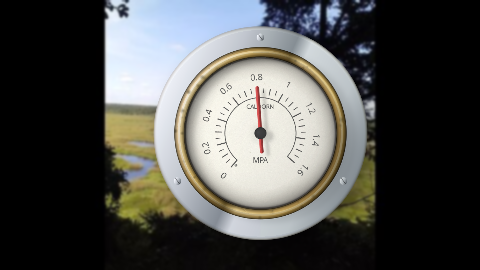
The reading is MPa 0.8
